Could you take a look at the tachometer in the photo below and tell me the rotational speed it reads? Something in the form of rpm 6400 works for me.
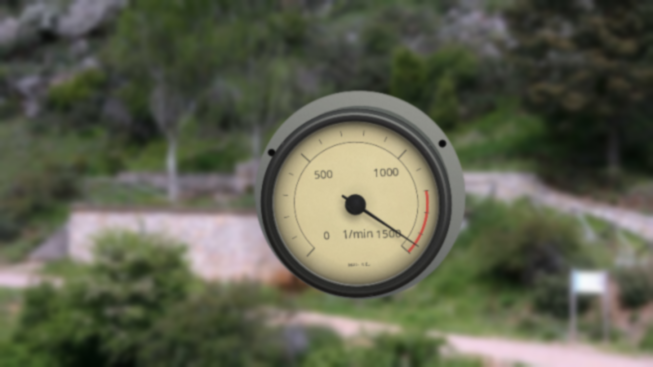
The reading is rpm 1450
